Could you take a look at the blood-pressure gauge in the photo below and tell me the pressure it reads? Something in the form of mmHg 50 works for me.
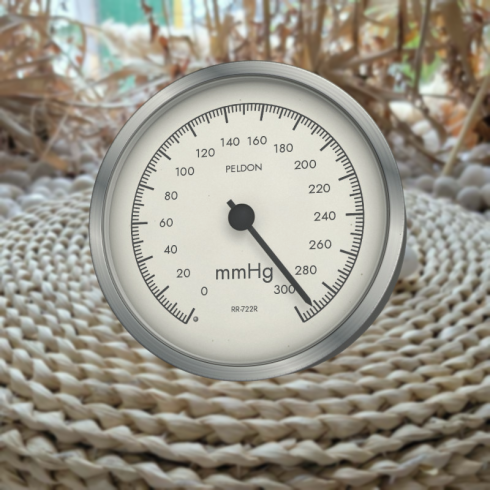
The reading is mmHg 292
